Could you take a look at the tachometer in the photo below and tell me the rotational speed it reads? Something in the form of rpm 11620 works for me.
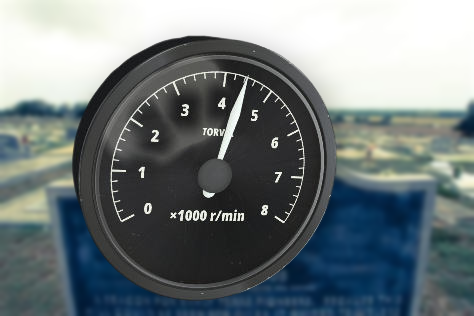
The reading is rpm 4400
